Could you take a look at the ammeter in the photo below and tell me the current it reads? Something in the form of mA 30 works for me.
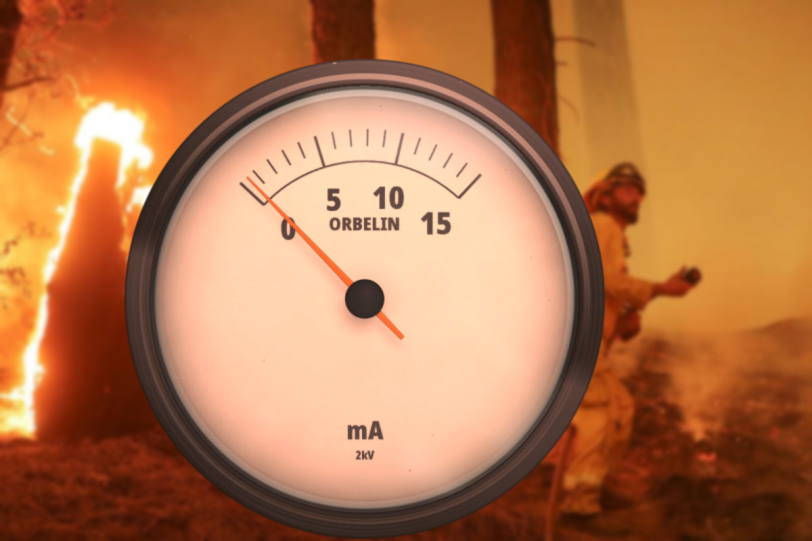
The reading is mA 0.5
